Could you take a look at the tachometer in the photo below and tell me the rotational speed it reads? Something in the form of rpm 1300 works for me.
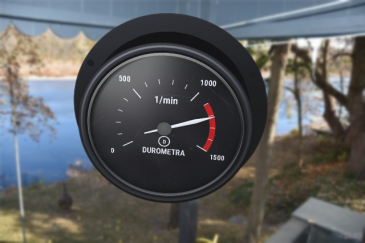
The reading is rpm 1200
